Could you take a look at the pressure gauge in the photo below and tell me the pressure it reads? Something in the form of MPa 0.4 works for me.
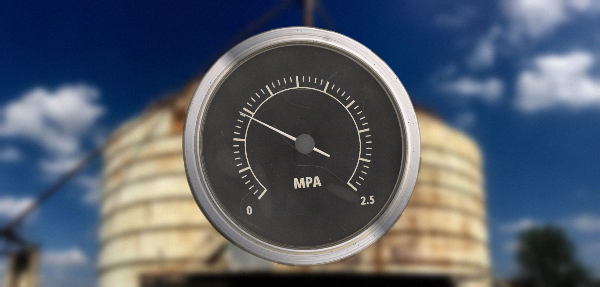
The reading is MPa 0.7
